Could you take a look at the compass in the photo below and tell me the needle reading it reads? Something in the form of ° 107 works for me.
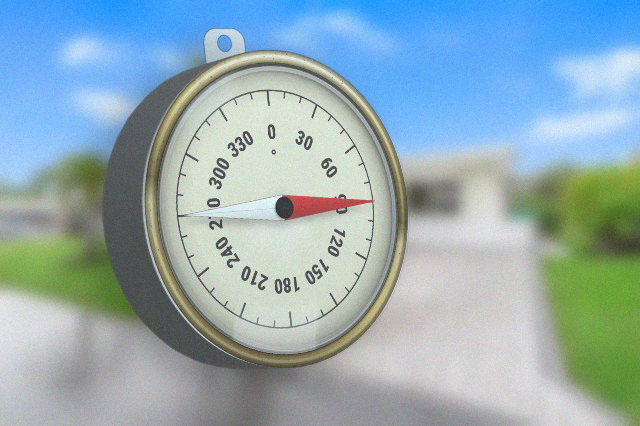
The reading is ° 90
